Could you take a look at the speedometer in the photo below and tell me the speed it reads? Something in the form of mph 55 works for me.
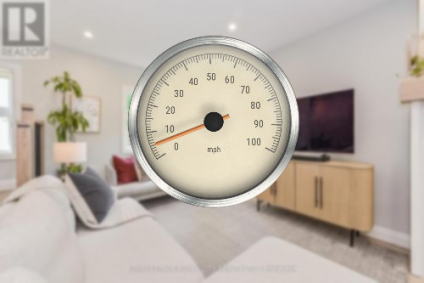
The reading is mph 5
